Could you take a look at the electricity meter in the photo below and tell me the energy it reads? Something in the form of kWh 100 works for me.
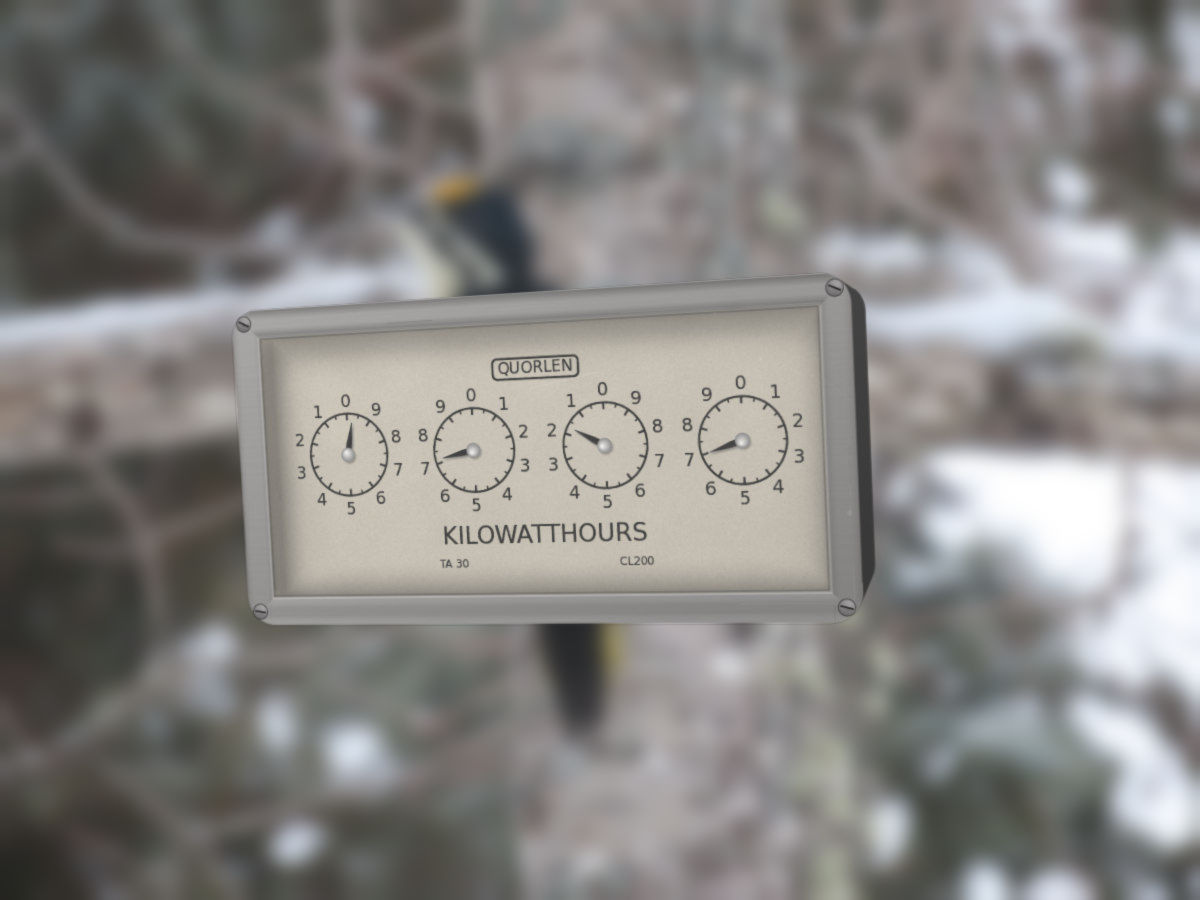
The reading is kWh 9717
